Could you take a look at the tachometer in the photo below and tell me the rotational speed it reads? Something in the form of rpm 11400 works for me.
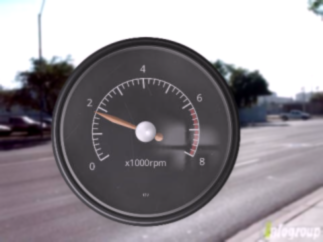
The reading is rpm 1800
